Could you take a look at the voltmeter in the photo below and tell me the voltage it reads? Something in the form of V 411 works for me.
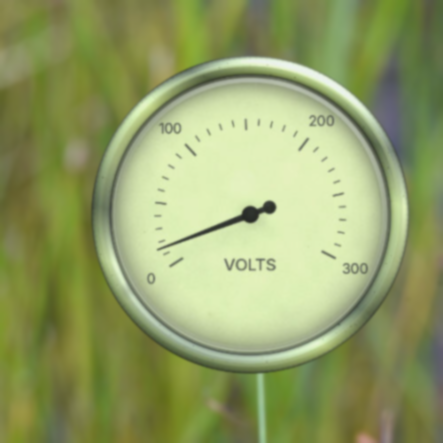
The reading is V 15
